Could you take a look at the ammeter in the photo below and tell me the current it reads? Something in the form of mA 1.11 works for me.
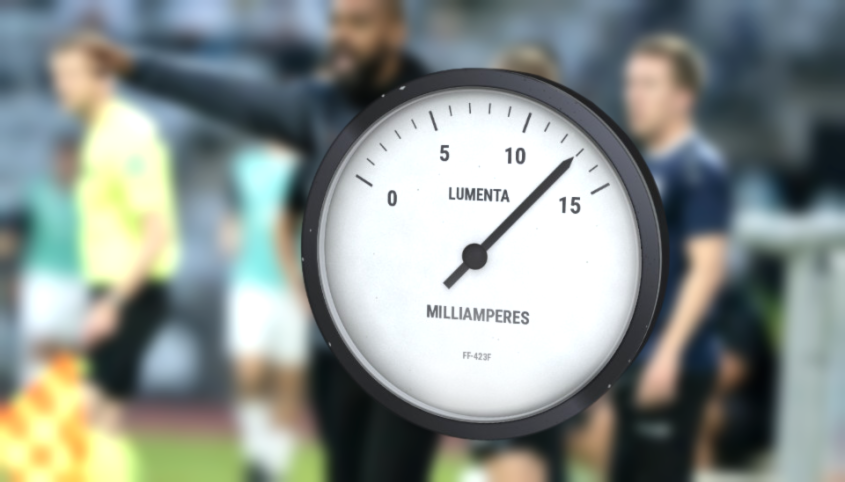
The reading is mA 13
